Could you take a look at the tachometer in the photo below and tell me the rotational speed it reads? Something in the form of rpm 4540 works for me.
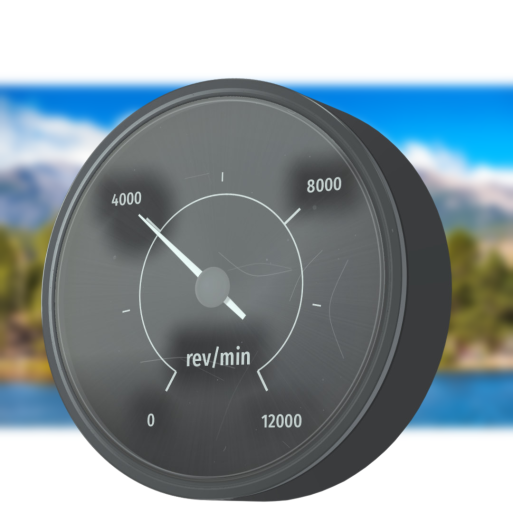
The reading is rpm 4000
